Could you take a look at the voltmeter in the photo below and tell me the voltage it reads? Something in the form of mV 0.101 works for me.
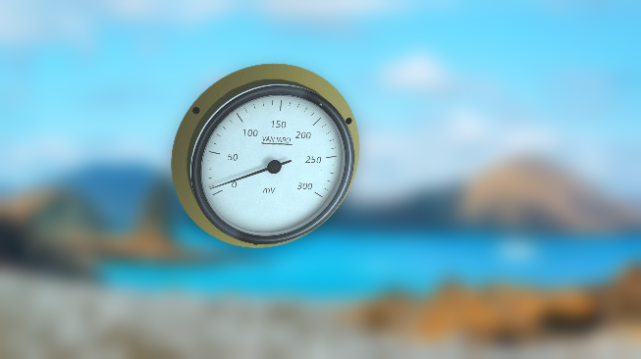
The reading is mV 10
